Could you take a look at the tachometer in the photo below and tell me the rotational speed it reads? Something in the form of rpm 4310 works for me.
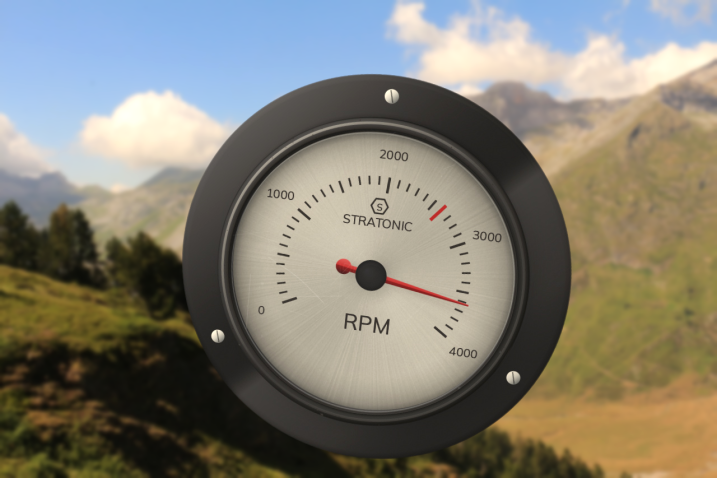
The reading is rpm 3600
